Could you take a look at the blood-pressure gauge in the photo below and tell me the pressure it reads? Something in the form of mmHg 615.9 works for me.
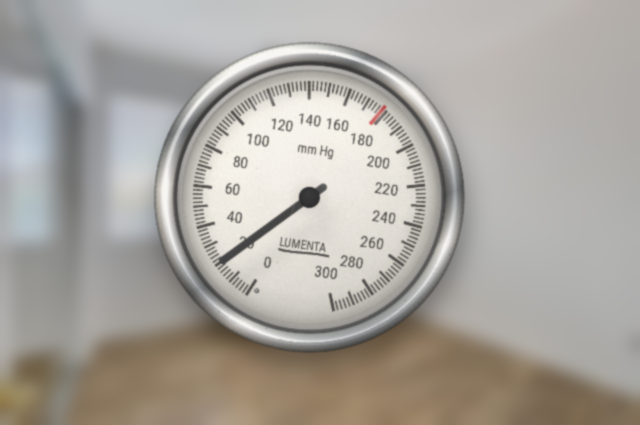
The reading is mmHg 20
